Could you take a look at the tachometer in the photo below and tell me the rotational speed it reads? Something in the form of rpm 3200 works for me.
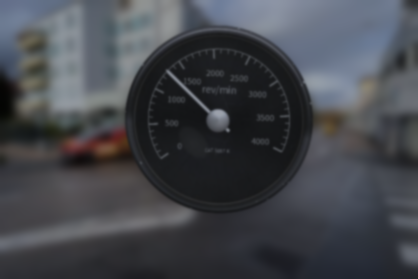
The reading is rpm 1300
